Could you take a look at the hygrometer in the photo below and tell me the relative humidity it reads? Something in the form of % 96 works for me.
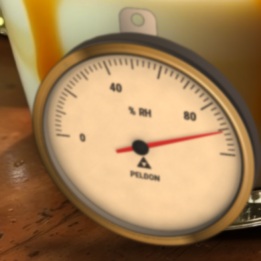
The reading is % 90
